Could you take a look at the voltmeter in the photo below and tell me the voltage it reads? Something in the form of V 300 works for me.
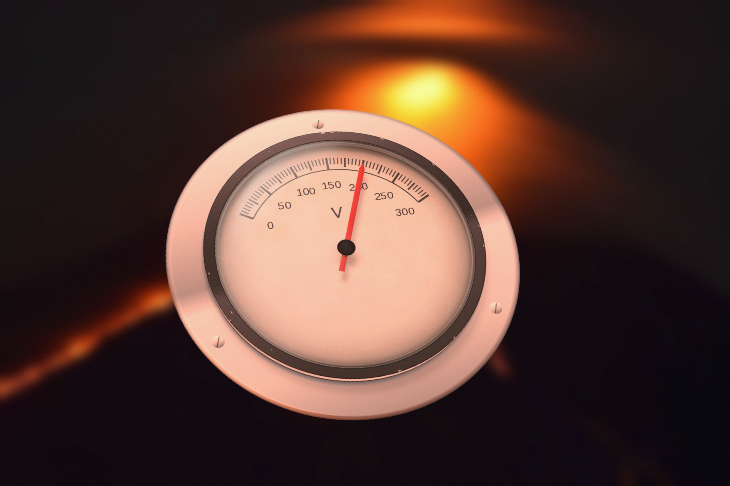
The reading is V 200
